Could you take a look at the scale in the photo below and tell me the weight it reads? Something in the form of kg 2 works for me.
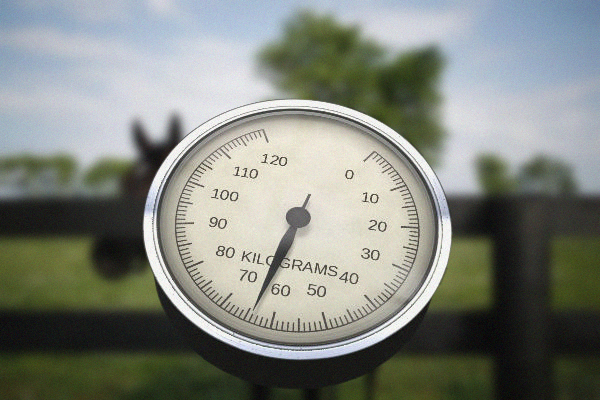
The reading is kg 64
